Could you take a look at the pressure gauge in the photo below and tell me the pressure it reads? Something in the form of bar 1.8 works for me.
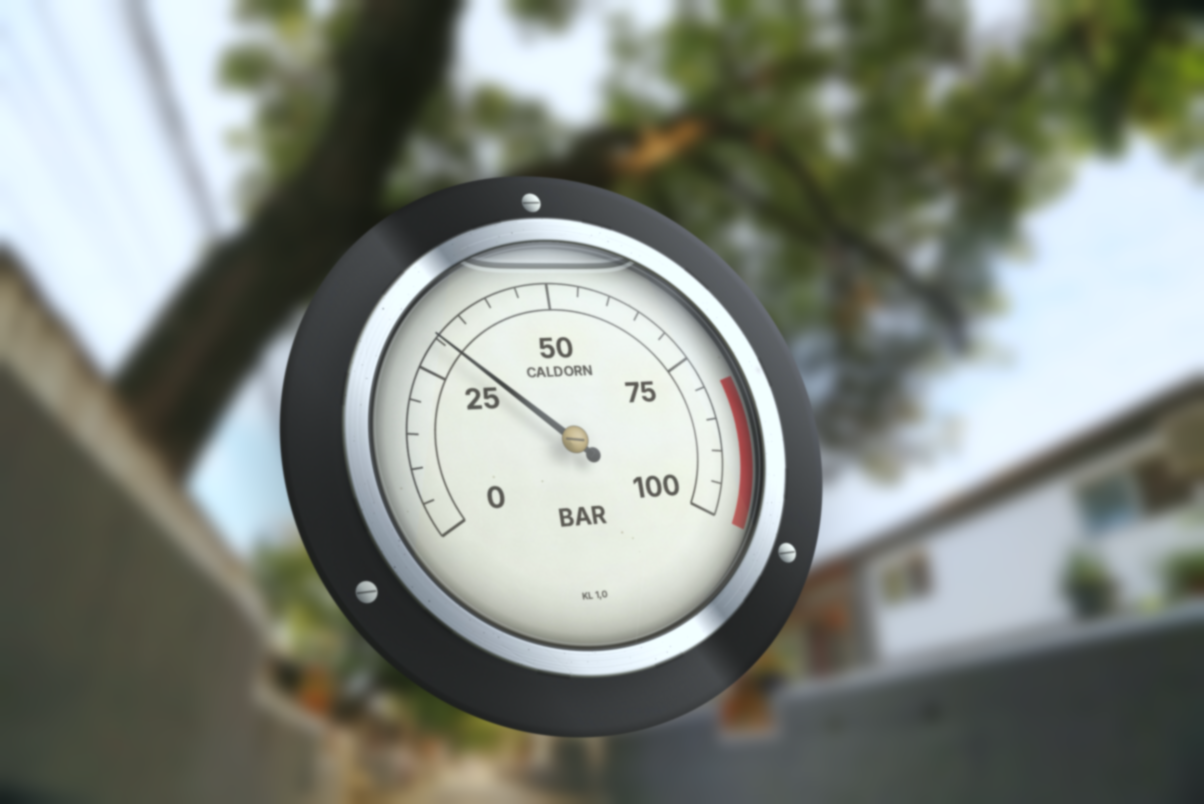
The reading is bar 30
